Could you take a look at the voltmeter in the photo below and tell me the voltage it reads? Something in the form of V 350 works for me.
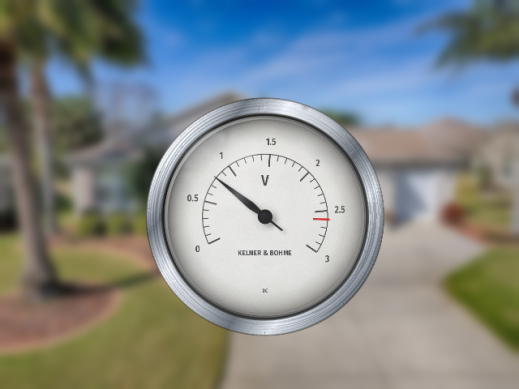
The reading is V 0.8
